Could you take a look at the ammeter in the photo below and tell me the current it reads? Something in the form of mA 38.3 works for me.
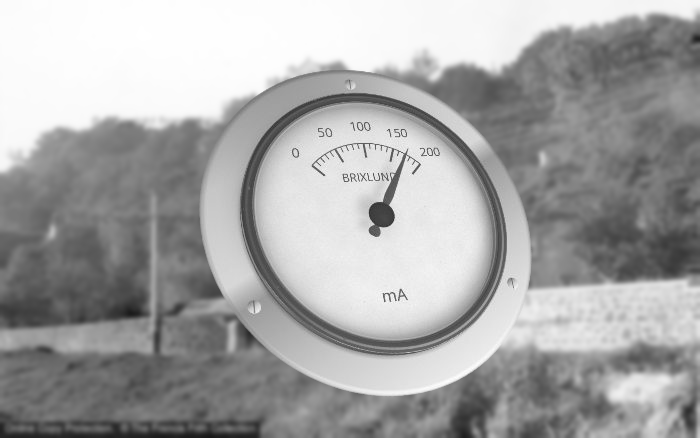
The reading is mA 170
